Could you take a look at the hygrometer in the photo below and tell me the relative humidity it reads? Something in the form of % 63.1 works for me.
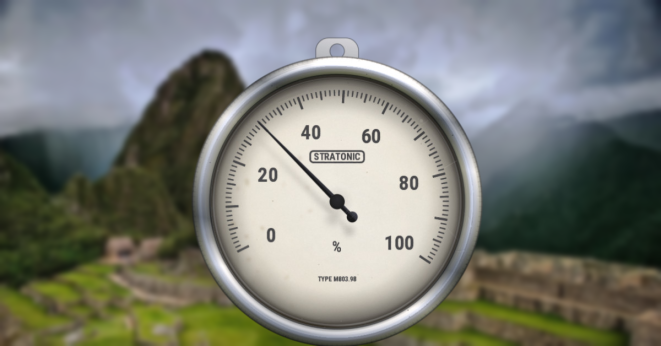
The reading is % 30
